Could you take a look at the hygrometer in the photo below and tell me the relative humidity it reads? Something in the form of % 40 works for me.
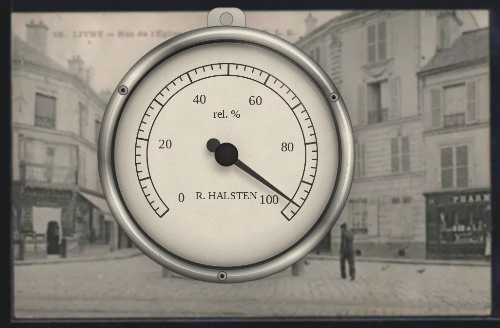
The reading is % 96
